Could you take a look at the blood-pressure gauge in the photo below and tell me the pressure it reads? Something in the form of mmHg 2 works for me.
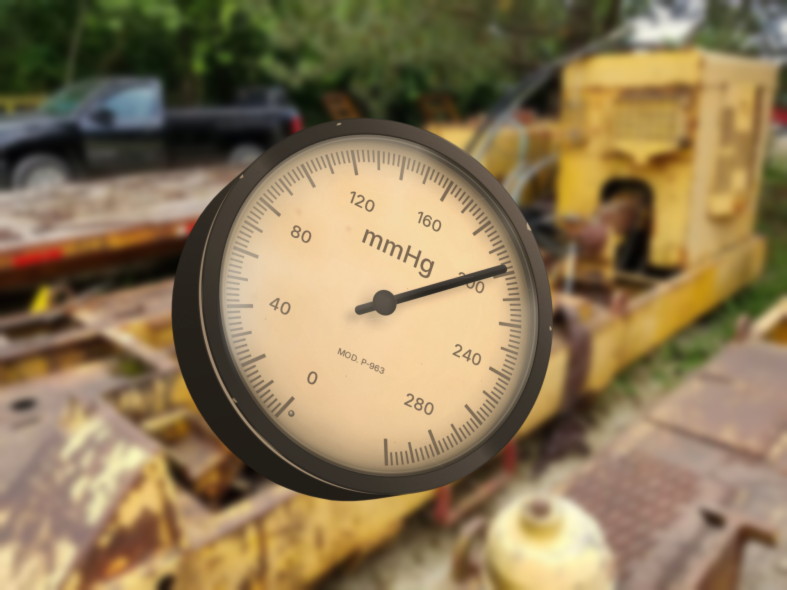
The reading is mmHg 198
